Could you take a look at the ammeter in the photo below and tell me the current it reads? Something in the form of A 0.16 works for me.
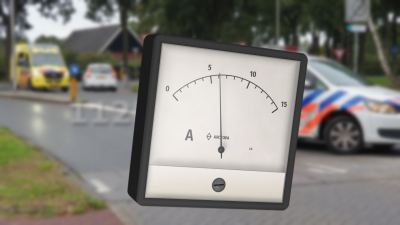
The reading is A 6
